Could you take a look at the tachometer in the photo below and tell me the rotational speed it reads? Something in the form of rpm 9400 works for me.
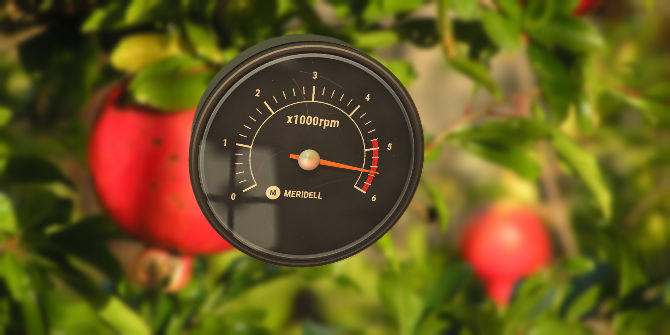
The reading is rpm 5500
